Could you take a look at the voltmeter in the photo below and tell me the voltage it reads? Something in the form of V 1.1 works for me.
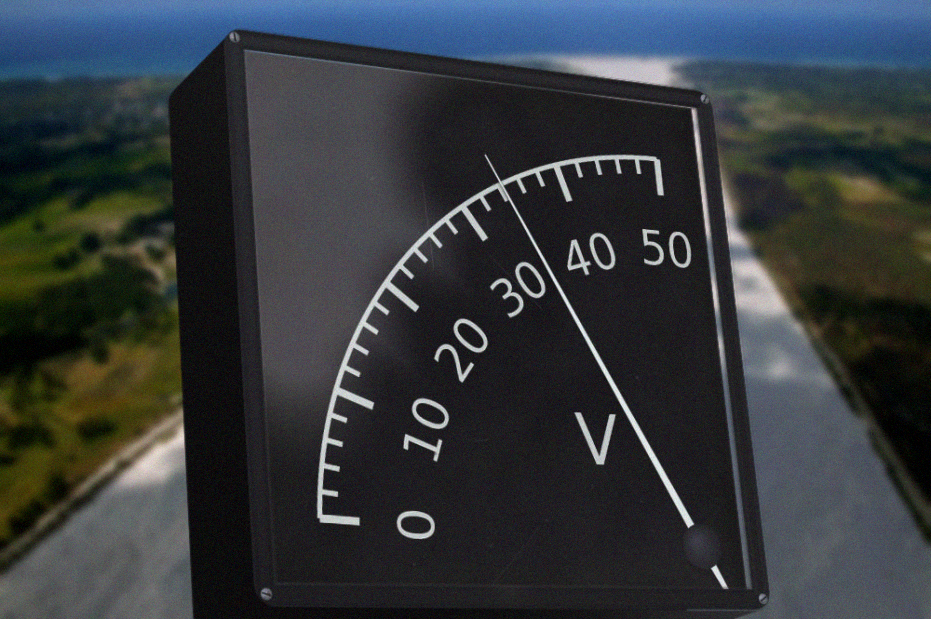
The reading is V 34
